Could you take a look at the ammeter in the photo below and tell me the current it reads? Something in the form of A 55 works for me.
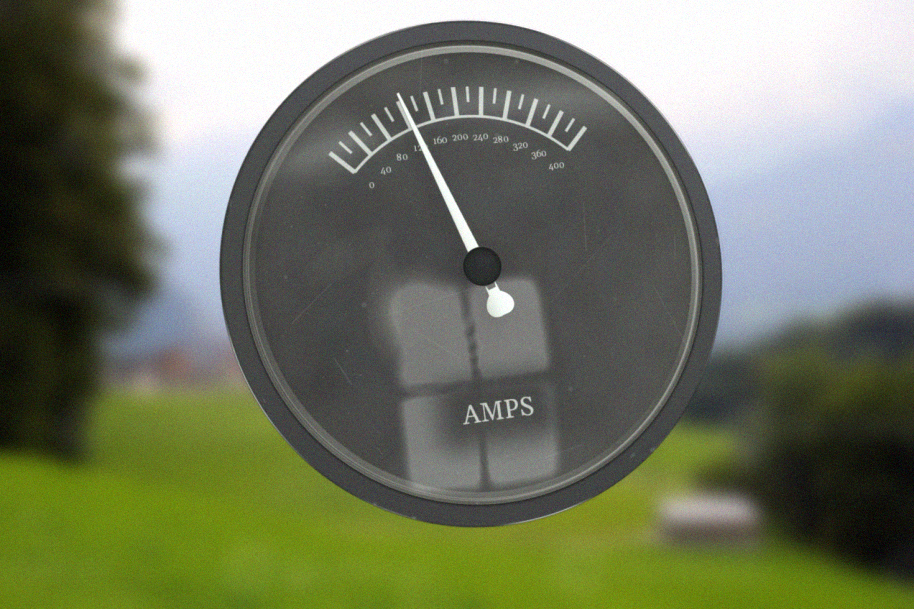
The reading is A 120
